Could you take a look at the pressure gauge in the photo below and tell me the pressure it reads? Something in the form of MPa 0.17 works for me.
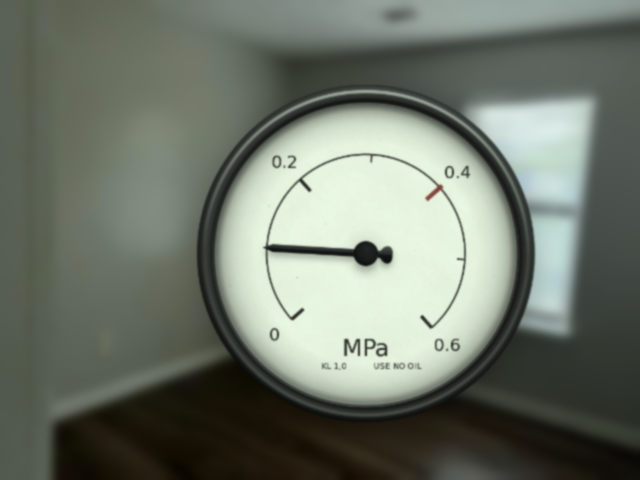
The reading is MPa 0.1
